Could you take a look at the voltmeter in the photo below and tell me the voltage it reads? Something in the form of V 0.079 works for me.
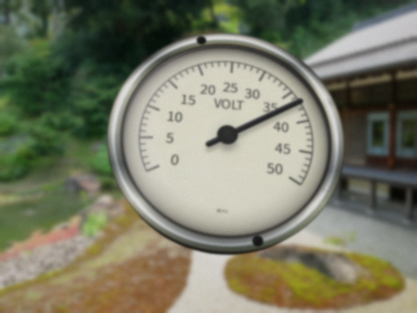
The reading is V 37
